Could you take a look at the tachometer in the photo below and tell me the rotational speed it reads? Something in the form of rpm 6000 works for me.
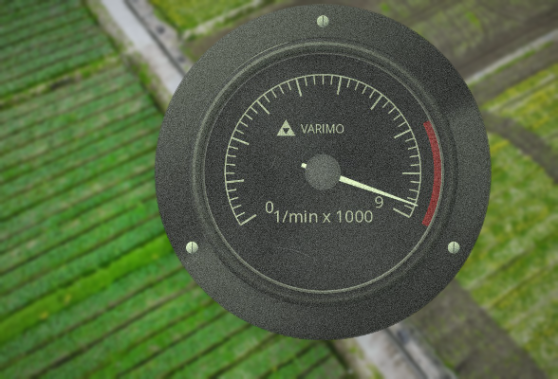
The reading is rpm 8700
